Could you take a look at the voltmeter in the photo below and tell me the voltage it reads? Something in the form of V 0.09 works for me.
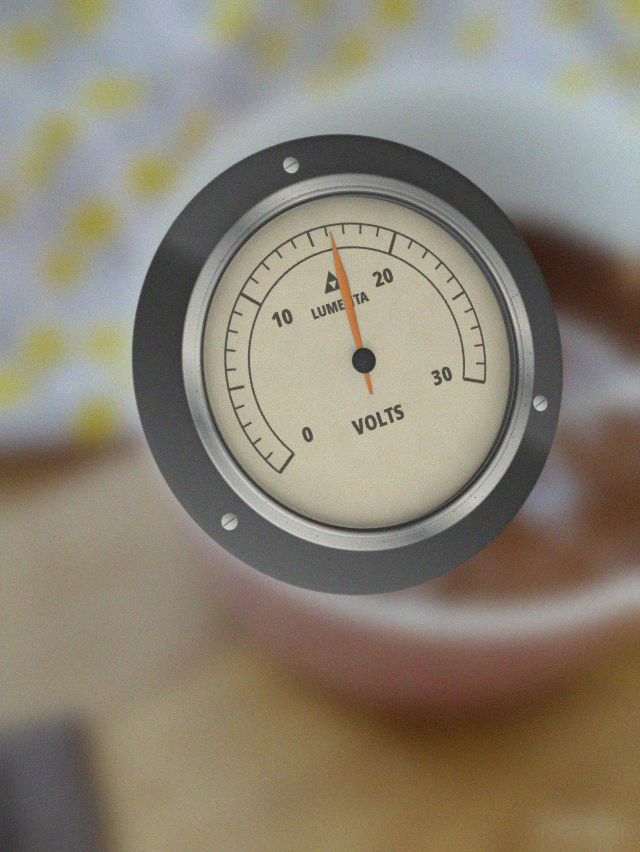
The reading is V 16
